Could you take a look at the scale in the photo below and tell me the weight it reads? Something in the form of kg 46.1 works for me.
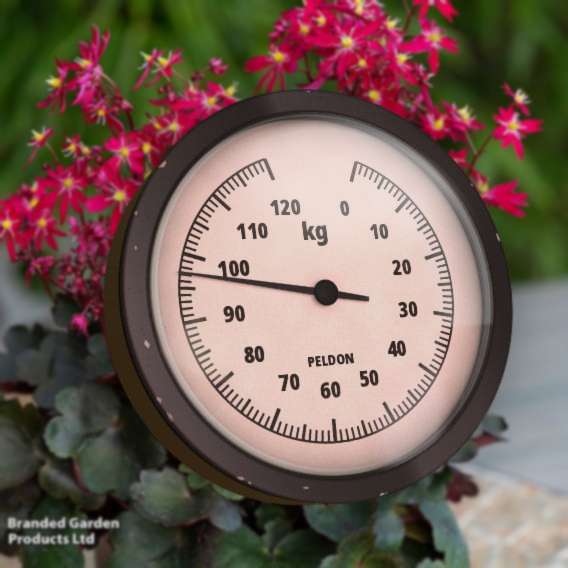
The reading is kg 97
